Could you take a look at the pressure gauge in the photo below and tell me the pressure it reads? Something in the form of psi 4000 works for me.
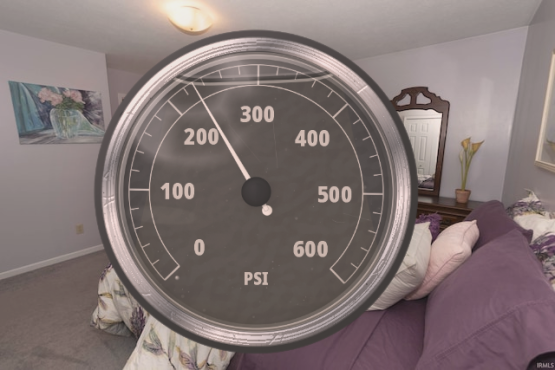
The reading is psi 230
